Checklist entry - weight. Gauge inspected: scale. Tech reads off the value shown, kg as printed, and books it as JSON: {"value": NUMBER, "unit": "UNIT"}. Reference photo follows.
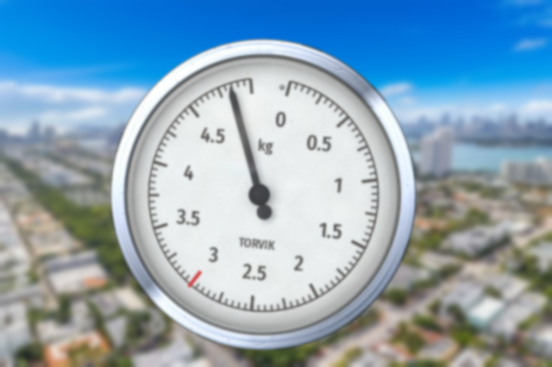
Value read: {"value": 4.85, "unit": "kg"}
